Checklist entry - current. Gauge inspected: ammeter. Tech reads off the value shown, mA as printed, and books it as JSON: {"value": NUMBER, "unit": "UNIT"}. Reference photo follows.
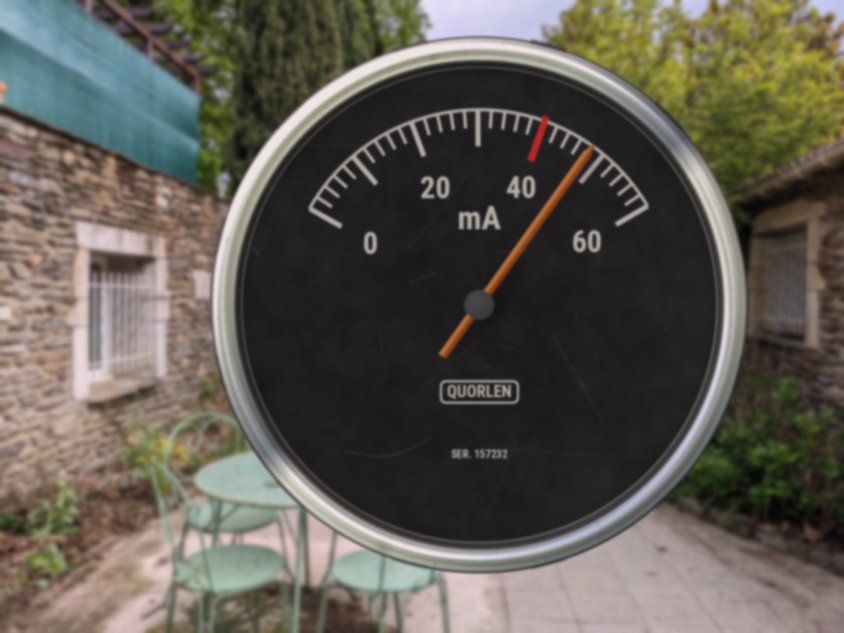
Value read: {"value": 48, "unit": "mA"}
